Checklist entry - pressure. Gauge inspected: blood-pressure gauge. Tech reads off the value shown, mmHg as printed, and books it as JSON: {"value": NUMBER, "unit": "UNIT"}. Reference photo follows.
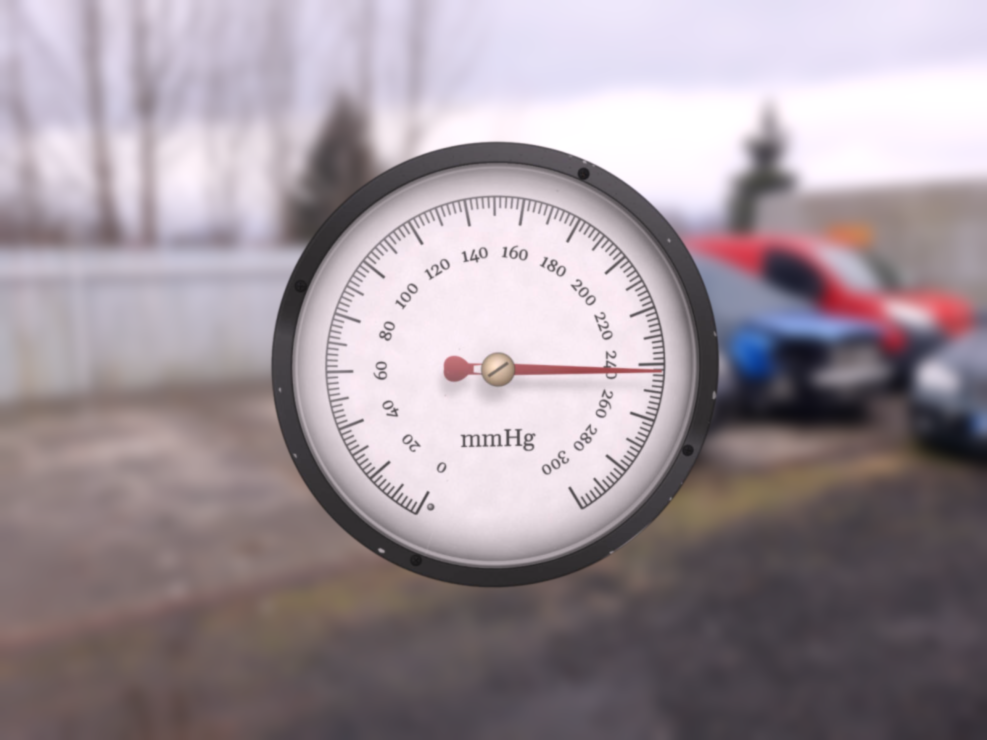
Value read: {"value": 242, "unit": "mmHg"}
